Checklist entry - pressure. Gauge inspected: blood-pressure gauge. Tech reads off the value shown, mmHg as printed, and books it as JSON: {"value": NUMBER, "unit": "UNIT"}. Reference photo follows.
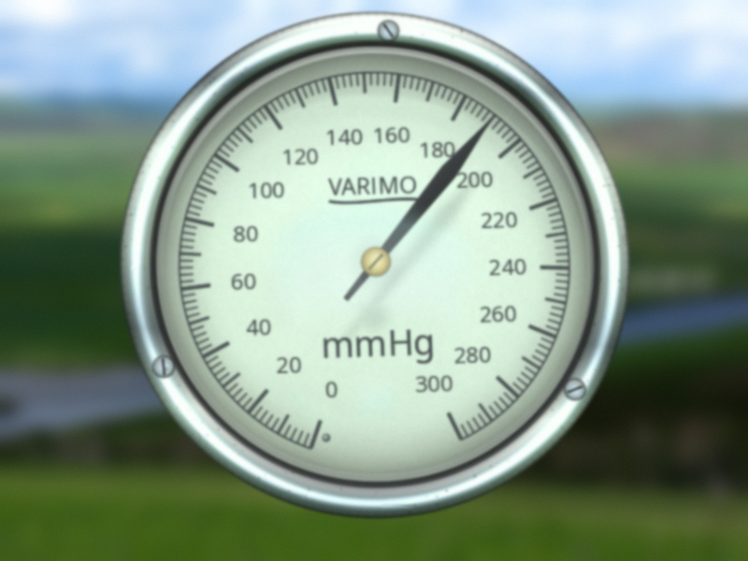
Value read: {"value": 190, "unit": "mmHg"}
